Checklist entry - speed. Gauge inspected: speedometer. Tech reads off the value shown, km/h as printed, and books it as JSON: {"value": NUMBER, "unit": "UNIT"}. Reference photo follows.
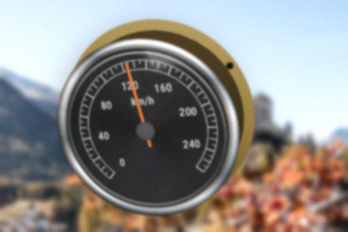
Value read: {"value": 125, "unit": "km/h"}
